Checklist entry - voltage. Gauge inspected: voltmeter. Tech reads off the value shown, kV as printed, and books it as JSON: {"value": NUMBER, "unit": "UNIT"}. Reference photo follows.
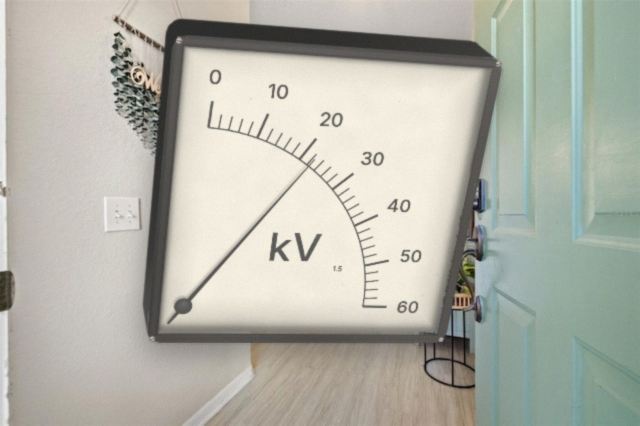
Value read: {"value": 22, "unit": "kV"}
